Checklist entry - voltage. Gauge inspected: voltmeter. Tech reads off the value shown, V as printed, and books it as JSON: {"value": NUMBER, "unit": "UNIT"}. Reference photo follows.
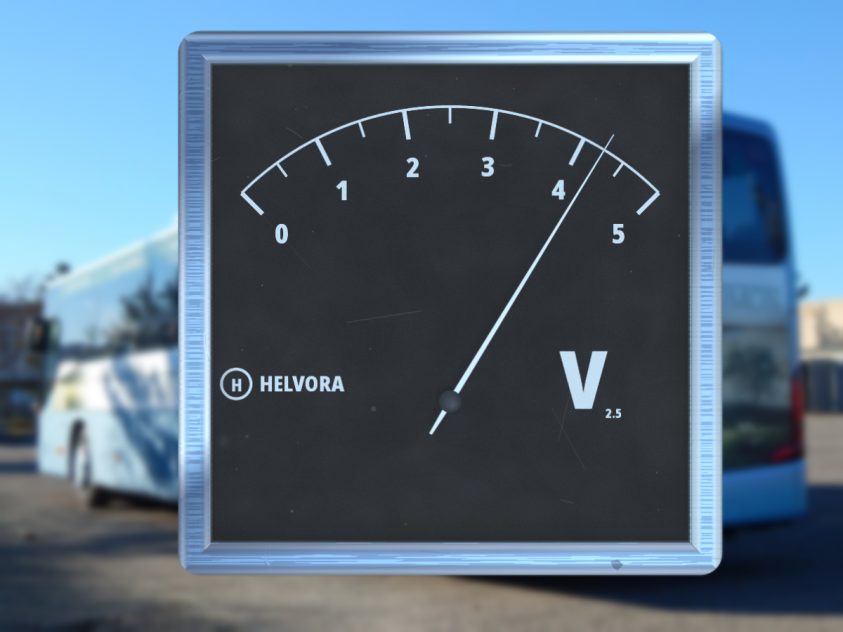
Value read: {"value": 4.25, "unit": "V"}
